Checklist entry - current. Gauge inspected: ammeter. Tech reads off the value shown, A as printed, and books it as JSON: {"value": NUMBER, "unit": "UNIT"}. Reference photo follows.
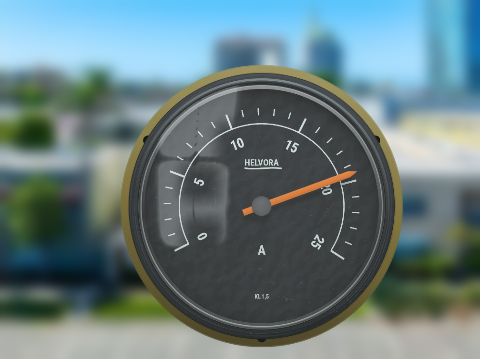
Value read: {"value": 19.5, "unit": "A"}
